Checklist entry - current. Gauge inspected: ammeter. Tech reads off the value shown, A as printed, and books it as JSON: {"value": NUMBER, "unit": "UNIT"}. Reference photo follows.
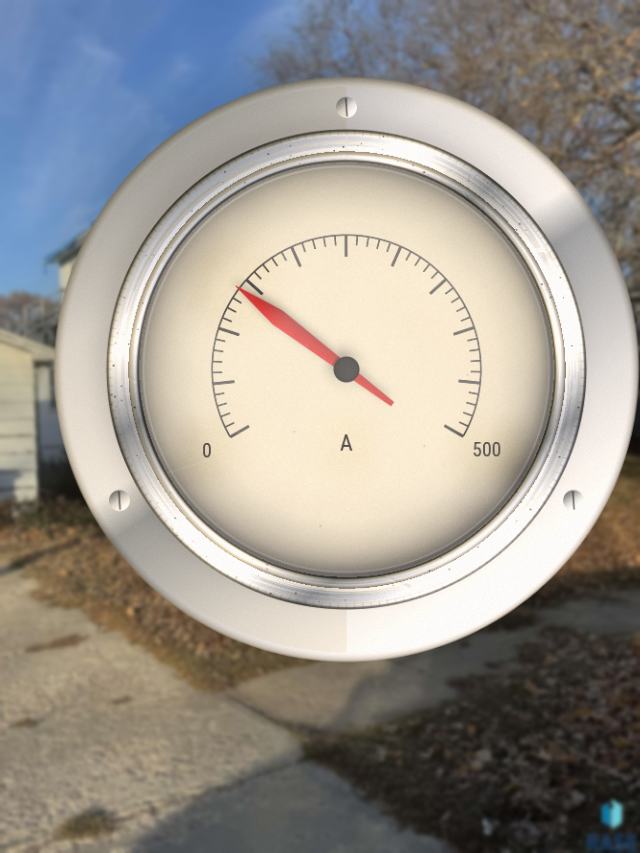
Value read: {"value": 140, "unit": "A"}
